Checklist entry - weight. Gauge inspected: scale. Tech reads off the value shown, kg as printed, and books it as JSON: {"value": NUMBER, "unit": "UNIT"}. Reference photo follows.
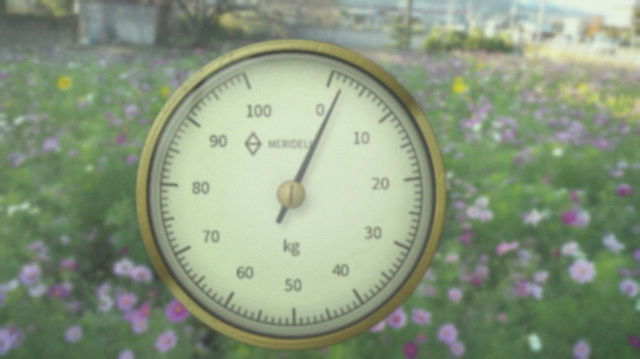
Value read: {"value": 2, "unit": "kg"}
